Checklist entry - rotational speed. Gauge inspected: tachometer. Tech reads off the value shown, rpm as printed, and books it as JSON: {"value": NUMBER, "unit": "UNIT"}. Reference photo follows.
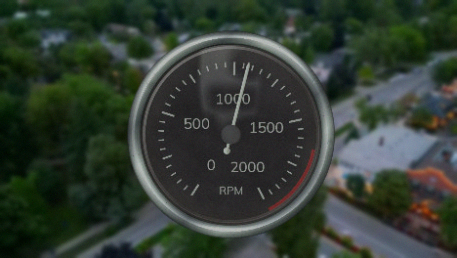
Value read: {"value": 1075, "unit": "rpm"}
